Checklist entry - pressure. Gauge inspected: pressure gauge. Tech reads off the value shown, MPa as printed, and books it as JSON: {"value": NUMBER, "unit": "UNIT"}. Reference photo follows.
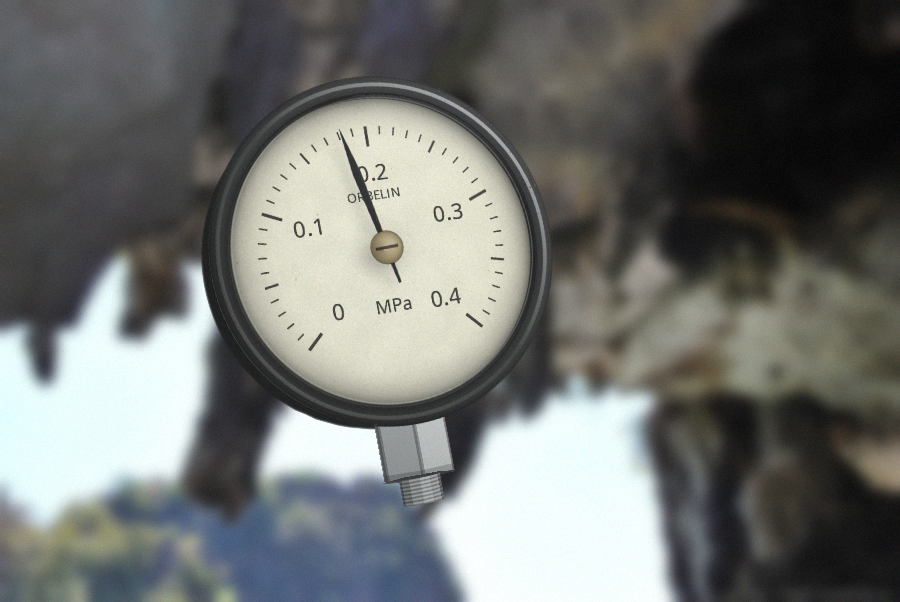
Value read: {"value": 0.18, "unit": "MPa"}
